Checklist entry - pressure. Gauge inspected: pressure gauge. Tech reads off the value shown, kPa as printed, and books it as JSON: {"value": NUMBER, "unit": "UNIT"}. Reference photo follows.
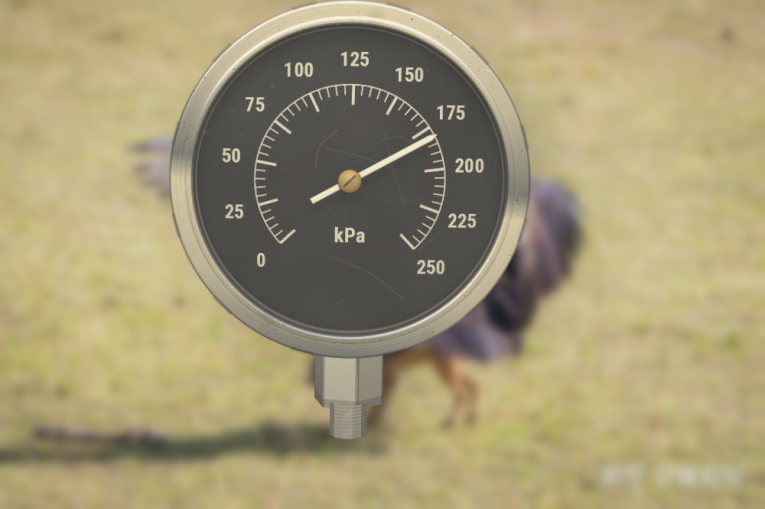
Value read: {"value": 180, "unit": "kPa"}
